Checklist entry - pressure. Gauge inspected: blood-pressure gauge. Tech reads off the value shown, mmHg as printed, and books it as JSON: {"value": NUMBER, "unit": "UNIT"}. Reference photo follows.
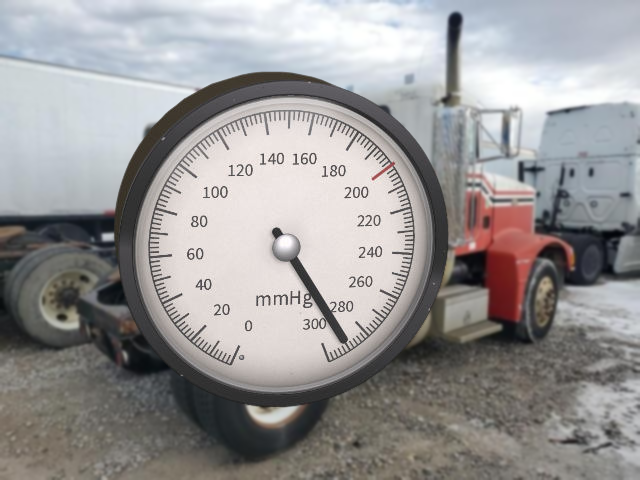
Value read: {"value": 290, "unit": "mmHg"}
